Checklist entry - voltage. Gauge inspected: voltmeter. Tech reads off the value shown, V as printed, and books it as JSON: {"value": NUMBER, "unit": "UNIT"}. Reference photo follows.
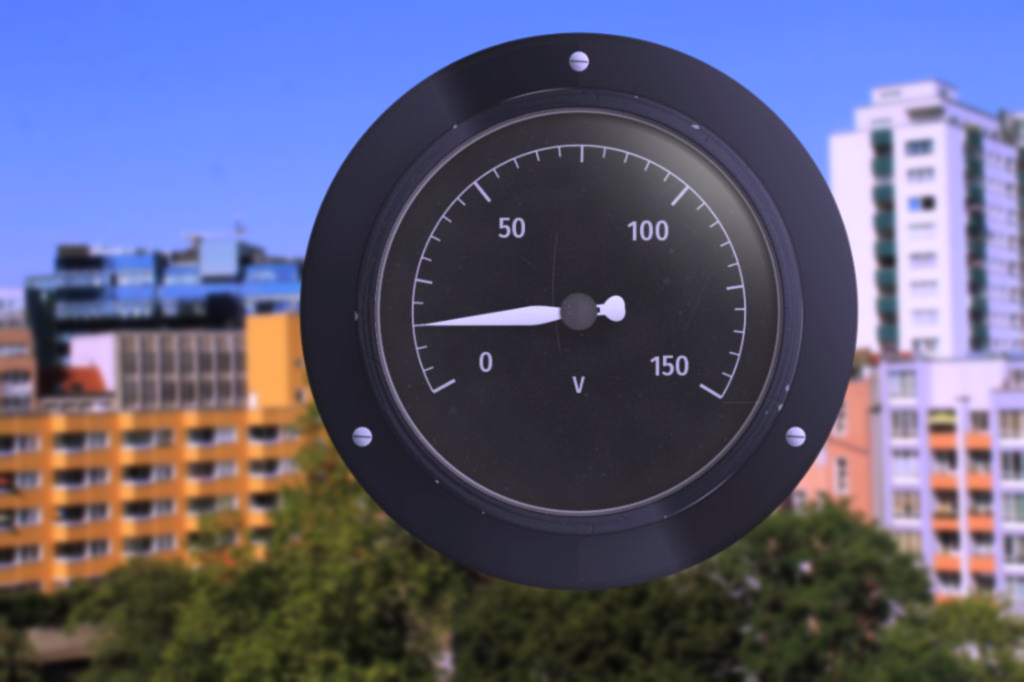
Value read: {"value": 15, "unit": "V"}
